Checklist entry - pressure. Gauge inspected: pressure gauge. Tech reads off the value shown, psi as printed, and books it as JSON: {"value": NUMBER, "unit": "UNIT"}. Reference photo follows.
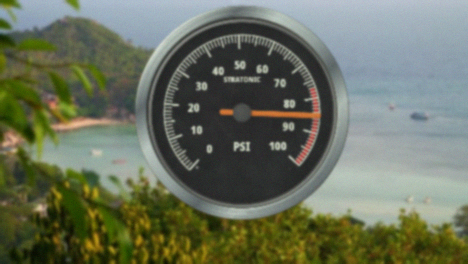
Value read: {"value": 85, "unit": "psi"}
